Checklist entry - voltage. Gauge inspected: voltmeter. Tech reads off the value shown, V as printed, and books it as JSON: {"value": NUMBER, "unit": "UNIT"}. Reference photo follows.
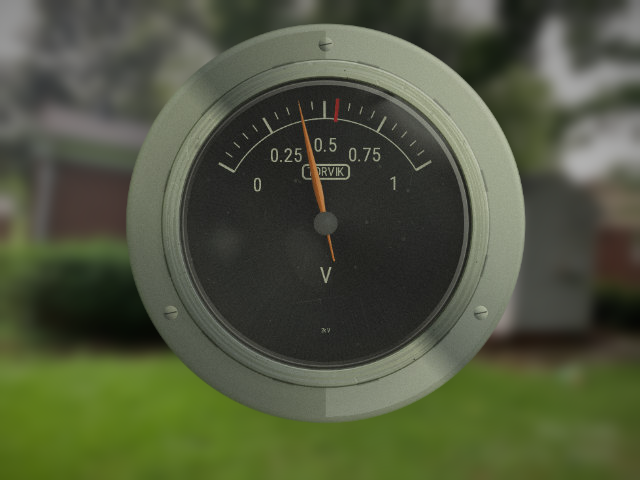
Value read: {"value": 0.4, "unit": "V"}
